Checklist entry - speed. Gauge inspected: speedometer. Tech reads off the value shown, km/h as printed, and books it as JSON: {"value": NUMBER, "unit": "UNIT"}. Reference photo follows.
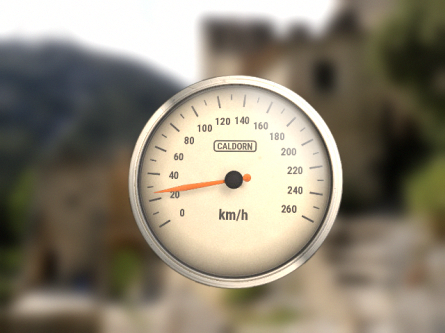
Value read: {"value": 25, "unit": "km/h"}
